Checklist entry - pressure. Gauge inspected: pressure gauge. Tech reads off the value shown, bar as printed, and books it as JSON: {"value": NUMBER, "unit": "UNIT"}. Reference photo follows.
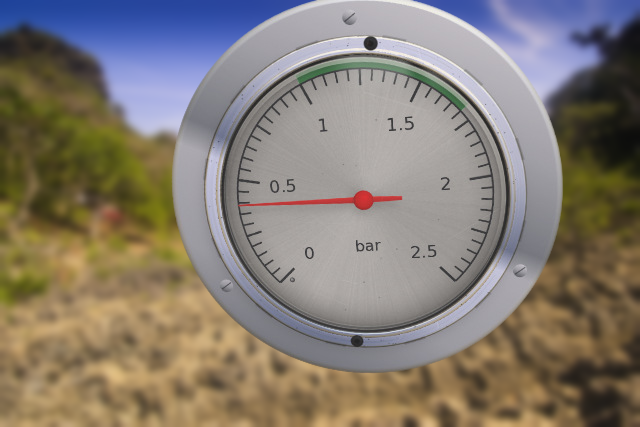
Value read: {"value": 0.4, "unit": "bar"}
